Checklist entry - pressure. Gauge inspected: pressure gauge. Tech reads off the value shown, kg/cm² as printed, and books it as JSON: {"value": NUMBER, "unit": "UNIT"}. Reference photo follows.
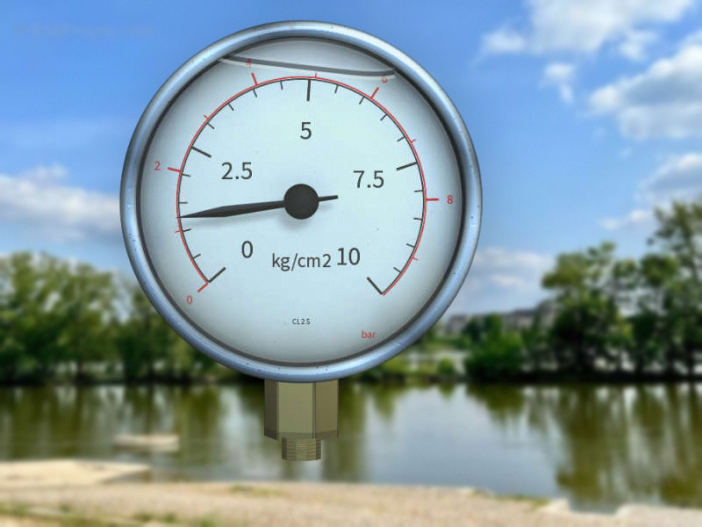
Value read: {"value": 1.25, "unit": "kg/cm²"}
